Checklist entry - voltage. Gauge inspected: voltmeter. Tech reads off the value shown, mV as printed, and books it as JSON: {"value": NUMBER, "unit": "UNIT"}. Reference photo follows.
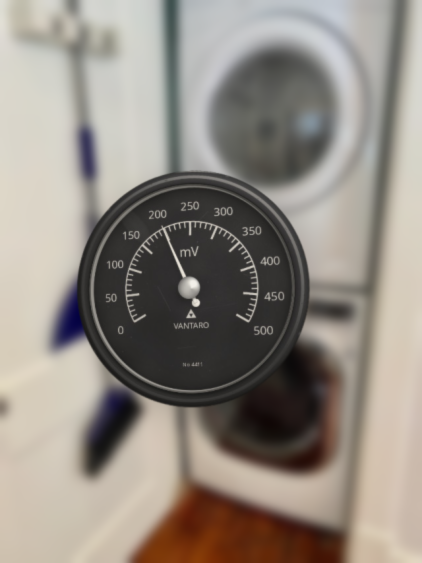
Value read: {"value": 200, "unit": "mV"}
